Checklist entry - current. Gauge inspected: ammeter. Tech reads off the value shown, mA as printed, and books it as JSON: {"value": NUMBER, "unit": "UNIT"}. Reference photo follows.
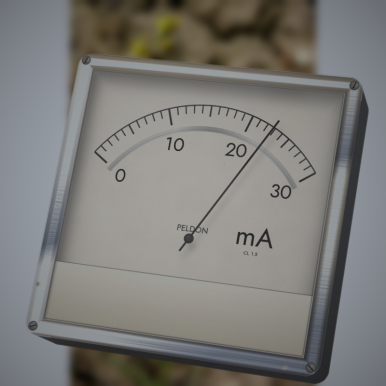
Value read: {"value": 23, "unit": "mA"}
